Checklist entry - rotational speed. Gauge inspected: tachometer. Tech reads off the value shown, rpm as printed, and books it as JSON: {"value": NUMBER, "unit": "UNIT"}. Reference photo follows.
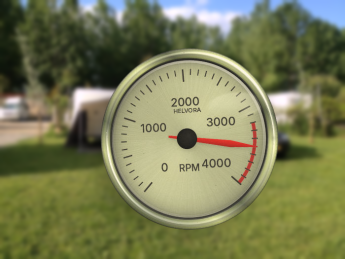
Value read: {"value": 3500, "unit": "rpm"}
